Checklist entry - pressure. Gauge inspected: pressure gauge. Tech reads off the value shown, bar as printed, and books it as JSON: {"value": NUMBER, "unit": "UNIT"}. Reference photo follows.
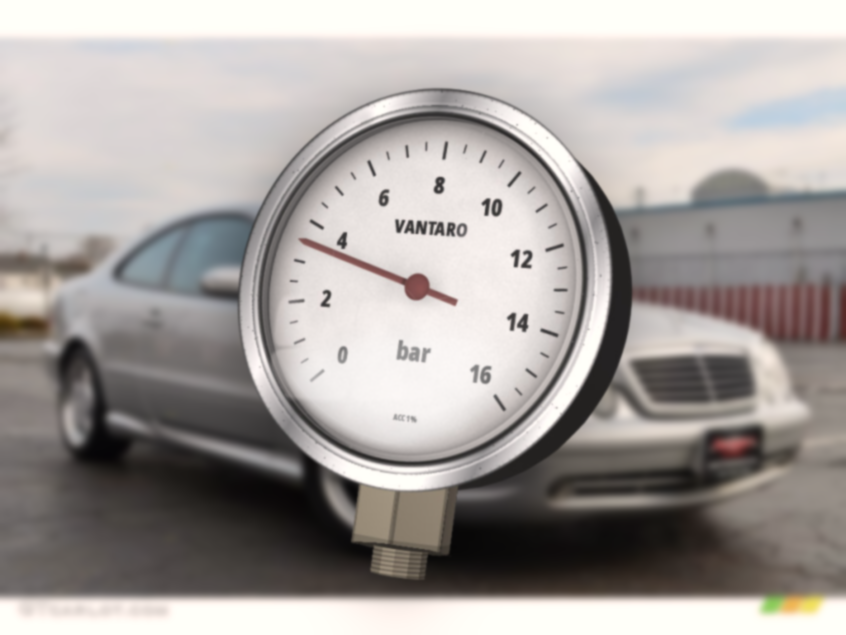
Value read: {"value": 3.5, "unit": "bar"}
